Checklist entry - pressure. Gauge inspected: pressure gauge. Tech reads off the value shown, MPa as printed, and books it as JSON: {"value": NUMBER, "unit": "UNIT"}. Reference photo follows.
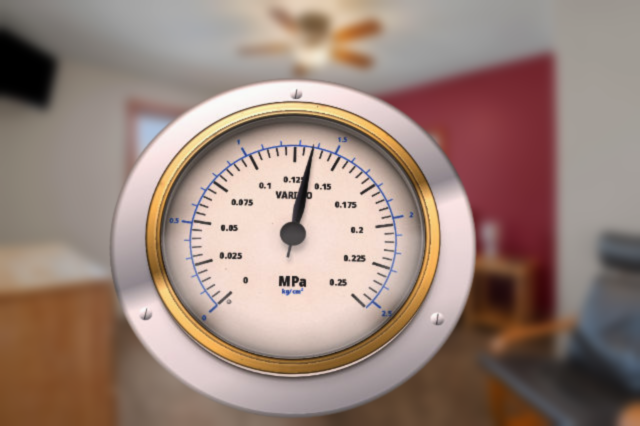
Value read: {"value": 0.135, "unit": "MPa"}
